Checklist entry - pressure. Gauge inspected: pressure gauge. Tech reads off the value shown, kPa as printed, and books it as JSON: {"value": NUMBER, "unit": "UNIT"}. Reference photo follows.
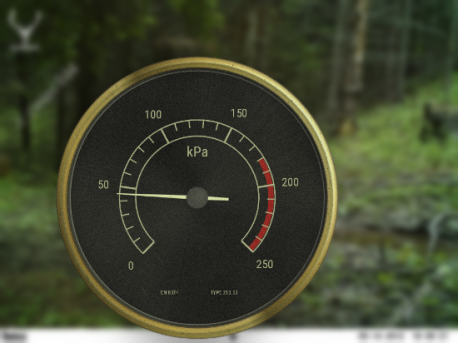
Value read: {"value": 45, "unit": "kPa"}
